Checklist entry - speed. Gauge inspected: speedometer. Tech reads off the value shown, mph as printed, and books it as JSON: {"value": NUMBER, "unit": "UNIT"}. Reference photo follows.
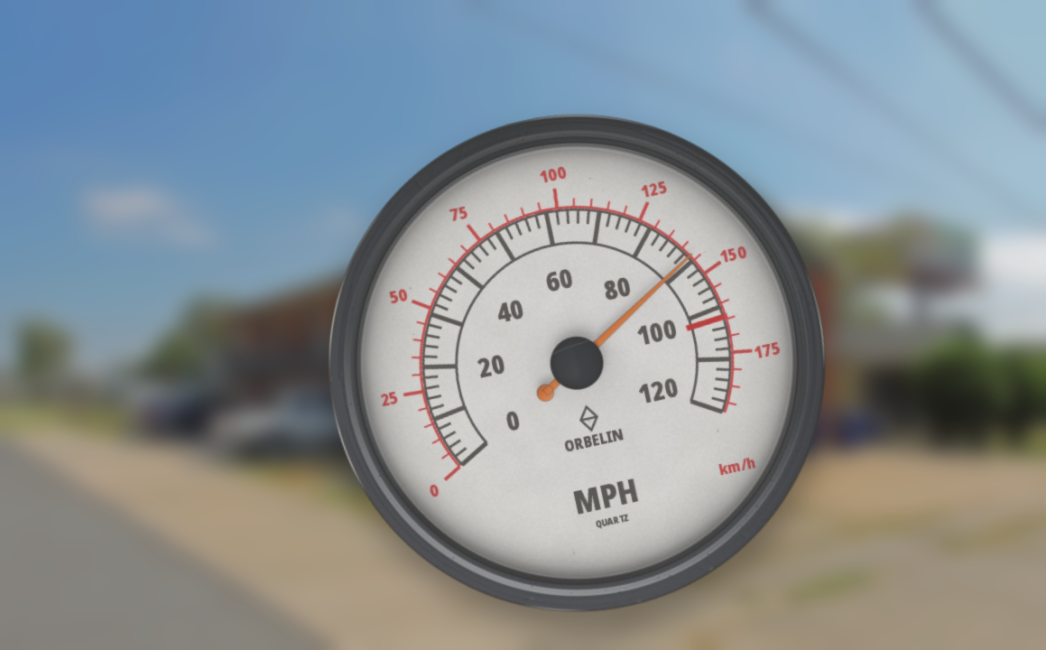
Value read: {"value": 89, "unit": "mph"}
